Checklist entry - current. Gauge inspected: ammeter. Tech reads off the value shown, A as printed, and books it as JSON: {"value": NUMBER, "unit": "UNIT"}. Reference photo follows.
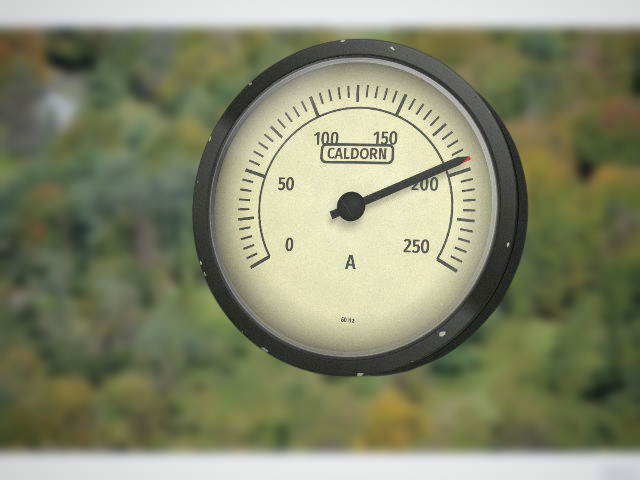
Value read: {"value": 195, "unit": "A"}
